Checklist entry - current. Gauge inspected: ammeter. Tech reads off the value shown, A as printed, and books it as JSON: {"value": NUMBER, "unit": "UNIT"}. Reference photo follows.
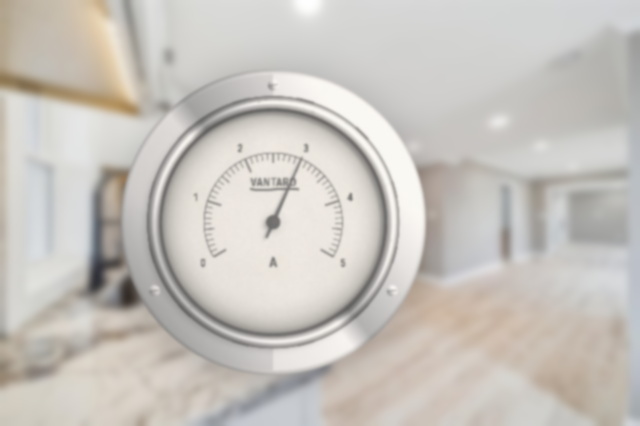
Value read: {"value": 3, "unit": "A"}
